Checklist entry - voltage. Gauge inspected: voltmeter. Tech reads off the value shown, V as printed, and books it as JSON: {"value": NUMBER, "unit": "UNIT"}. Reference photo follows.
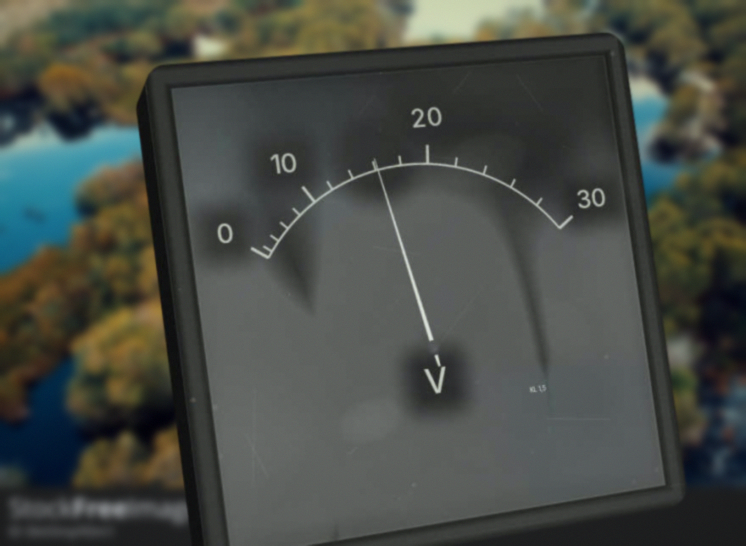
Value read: {"value": 16, "unit": "V"}
